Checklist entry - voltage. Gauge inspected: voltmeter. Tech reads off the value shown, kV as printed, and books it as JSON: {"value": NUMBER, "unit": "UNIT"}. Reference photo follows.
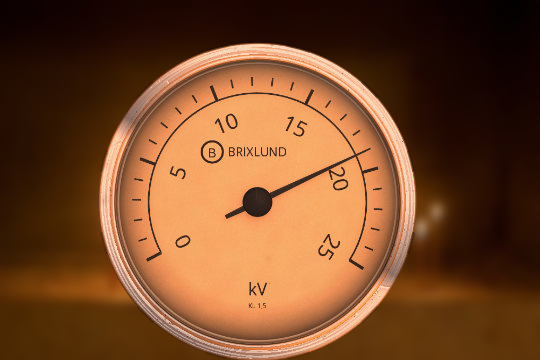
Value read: {"value": 19, "unit": "kV"}
